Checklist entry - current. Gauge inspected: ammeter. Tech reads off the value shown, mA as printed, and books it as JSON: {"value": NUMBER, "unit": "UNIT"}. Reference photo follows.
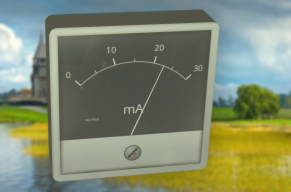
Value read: {"value": 22.5, "unit": "mA"}
